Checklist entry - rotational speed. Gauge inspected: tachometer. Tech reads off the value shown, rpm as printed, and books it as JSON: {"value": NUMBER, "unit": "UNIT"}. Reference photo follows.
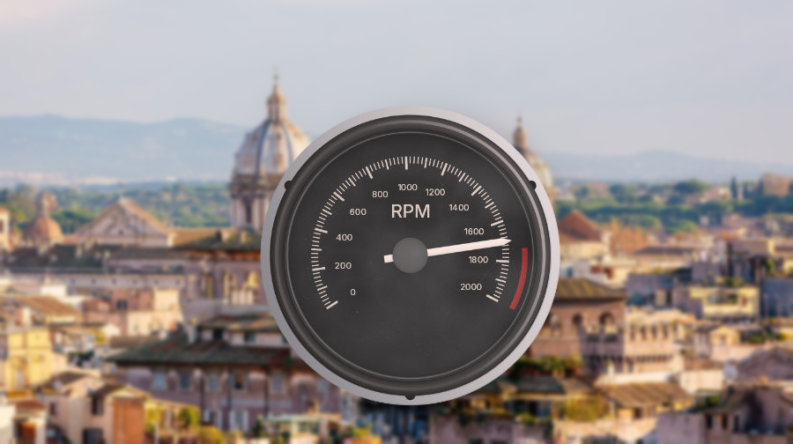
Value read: {"value": 1700, "unit": "rpm"}
